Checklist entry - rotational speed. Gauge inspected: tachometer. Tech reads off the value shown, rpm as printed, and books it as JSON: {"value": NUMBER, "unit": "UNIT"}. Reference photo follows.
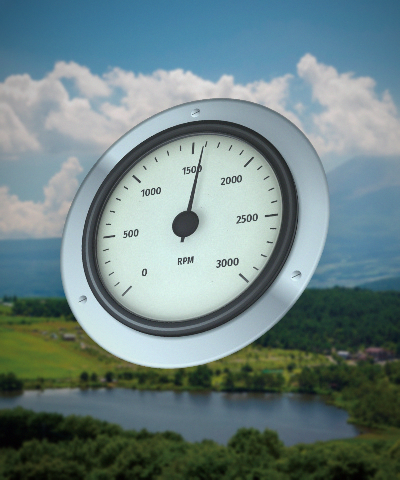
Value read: {"value": 1600, "unit": "rpm"}
